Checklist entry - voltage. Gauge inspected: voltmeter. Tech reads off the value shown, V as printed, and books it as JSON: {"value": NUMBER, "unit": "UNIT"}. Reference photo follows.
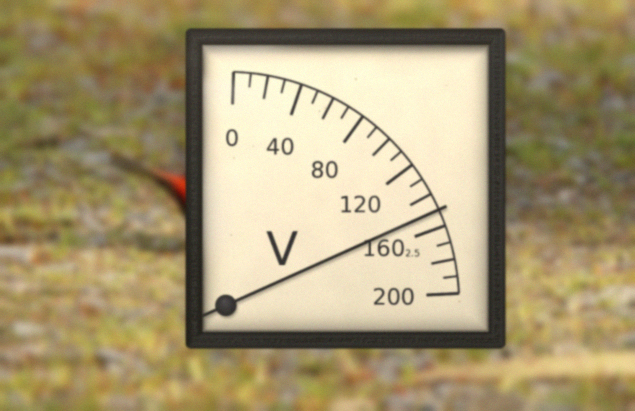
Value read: {"value": 150, "unit": "V"}
